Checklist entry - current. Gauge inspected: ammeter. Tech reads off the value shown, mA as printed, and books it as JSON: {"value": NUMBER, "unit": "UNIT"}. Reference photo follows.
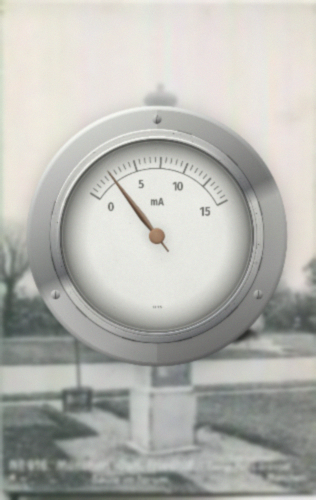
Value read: {"value": 2.5, "unit": "mA"}
